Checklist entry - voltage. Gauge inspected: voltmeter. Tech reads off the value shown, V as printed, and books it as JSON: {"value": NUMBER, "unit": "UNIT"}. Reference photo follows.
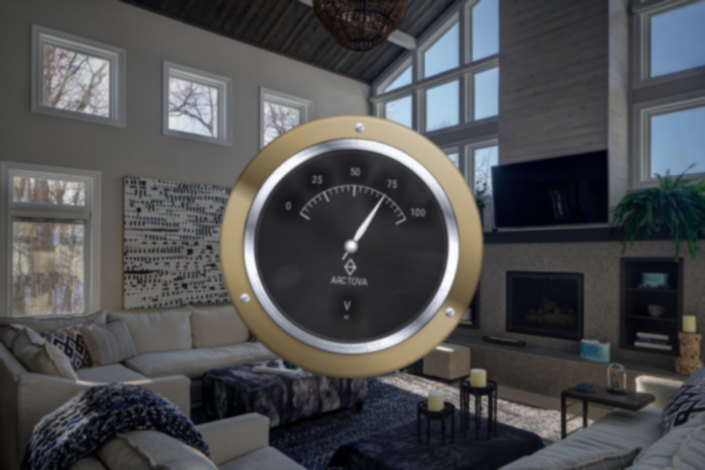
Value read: {"value": 75, "unit": "V"}
